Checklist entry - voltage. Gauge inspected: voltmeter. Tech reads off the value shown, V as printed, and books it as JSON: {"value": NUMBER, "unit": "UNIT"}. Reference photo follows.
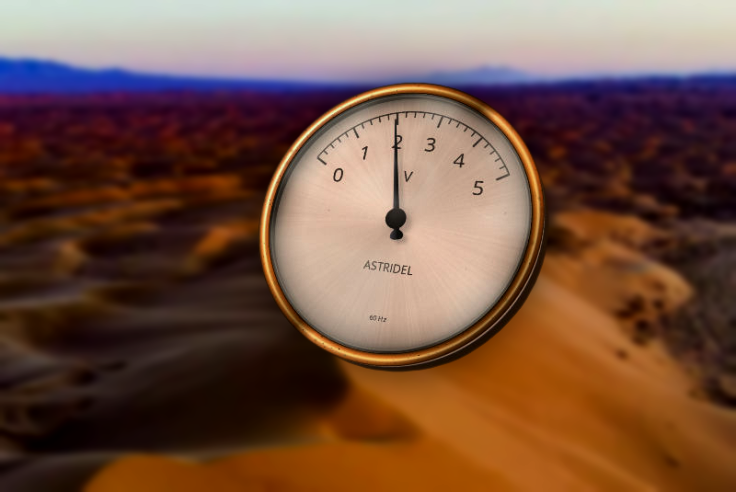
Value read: {"value": 2, "unit": "V"}
